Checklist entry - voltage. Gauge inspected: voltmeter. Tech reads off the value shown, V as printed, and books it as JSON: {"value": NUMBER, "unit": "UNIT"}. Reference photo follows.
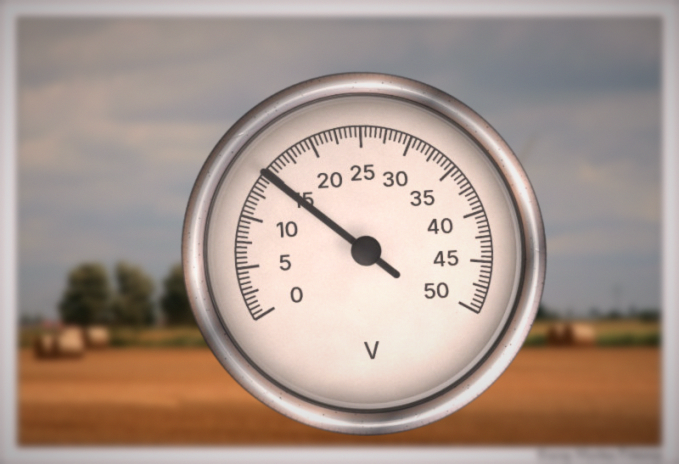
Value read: {"value": 14.5, "unit": "V"}
